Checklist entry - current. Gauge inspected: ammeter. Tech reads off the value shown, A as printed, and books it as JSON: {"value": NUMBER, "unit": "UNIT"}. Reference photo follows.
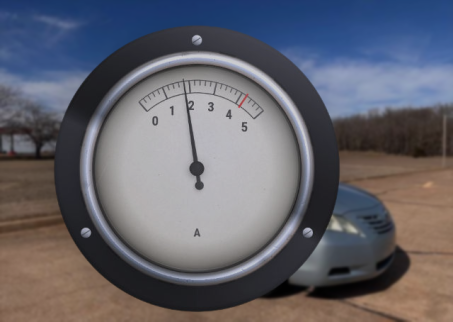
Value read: {"value": 1.8, "unit": "A"}
